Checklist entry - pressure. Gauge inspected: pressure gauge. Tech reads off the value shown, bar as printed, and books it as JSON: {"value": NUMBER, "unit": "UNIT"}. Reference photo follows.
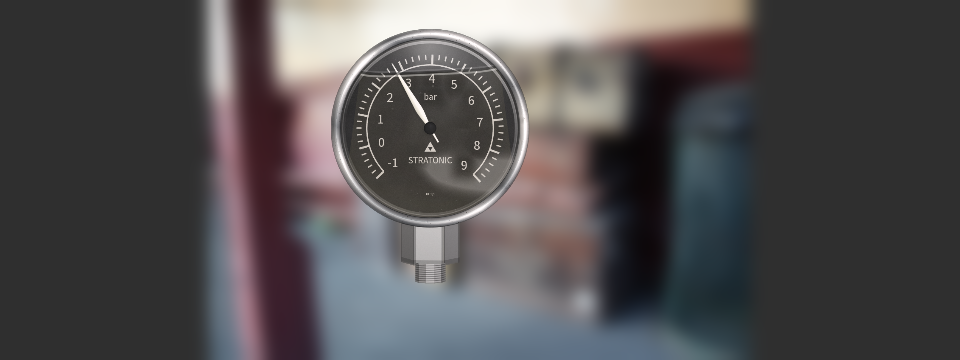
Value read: {"value": 2.8, "unit": "bar"}
